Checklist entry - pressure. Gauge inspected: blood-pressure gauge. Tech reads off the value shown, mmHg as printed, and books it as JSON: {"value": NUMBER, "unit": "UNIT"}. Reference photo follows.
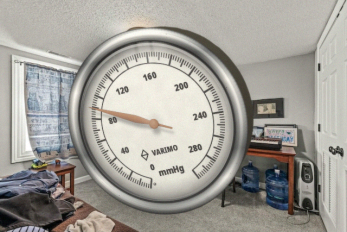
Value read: {"value": 90, "unit": "mmHg"}
